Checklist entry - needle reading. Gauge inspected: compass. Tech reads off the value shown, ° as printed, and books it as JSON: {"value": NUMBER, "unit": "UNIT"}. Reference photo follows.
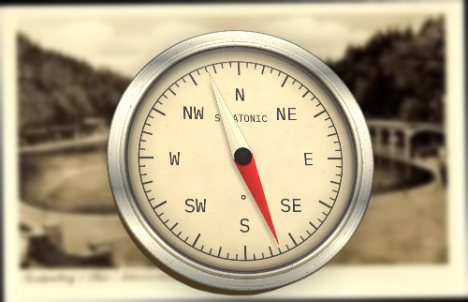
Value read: {"value": 160, "unit": "°"}
